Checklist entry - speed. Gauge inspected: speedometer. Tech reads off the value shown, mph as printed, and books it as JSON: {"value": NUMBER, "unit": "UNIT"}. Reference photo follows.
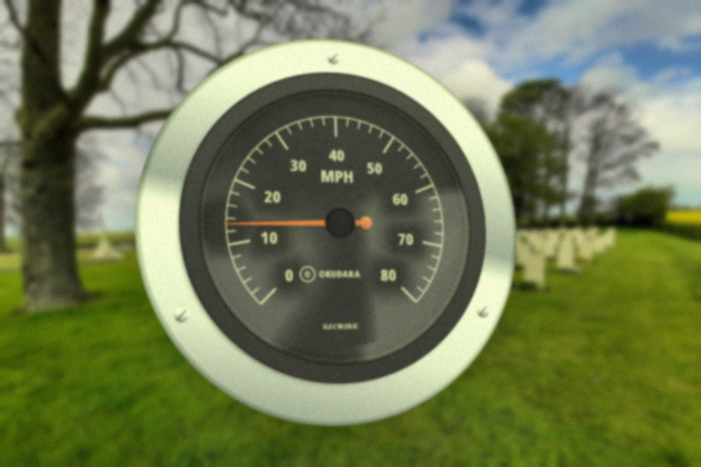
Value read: {"value": 13, "unit": "mph"}
